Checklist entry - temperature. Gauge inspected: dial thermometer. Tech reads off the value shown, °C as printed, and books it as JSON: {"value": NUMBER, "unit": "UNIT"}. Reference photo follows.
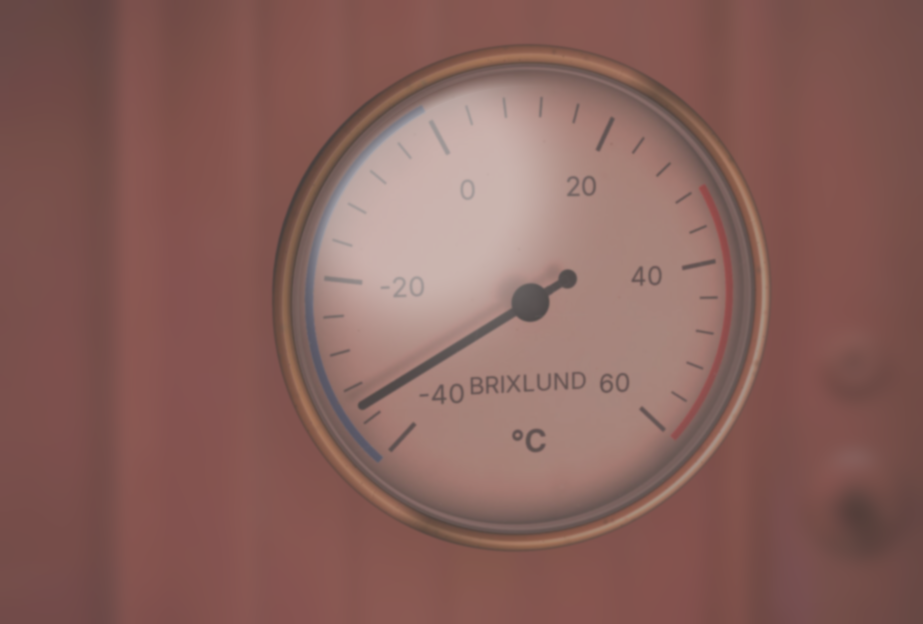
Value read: {"value": -34, "unit": "°C"}
